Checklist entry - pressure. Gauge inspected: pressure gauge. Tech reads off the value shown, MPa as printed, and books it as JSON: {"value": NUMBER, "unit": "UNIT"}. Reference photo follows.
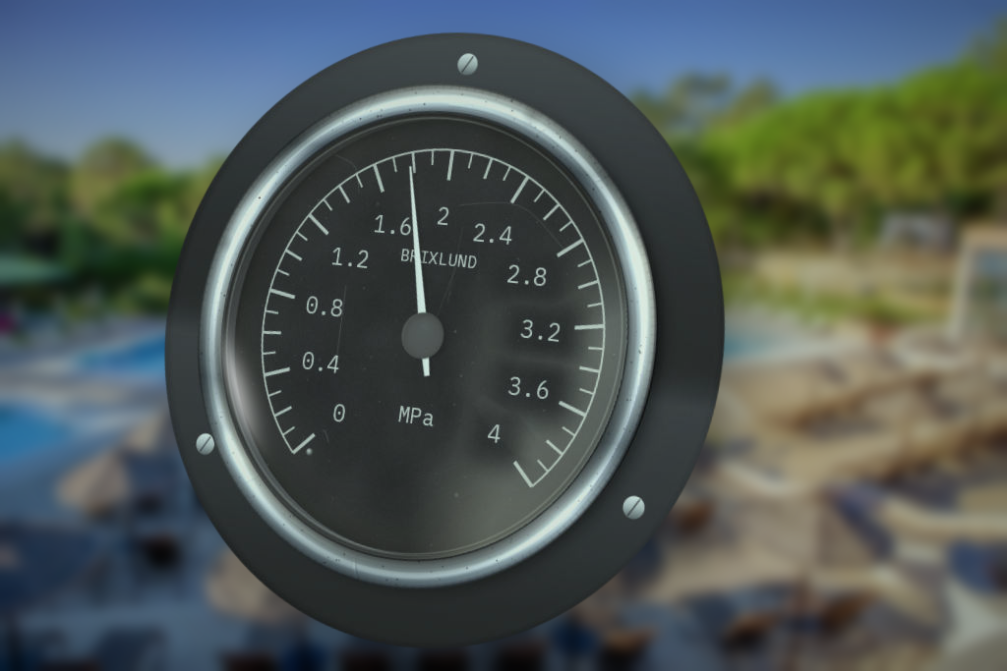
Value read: {"value": 1.8, "unit": "MPa"}
